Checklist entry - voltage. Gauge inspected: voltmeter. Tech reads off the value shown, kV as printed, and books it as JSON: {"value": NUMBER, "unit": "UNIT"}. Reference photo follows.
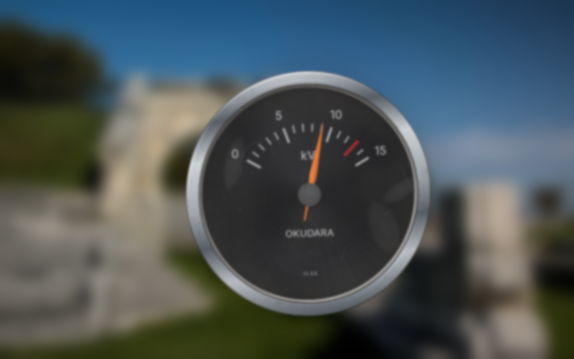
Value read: {"value": 9, "unit": "kV"}
